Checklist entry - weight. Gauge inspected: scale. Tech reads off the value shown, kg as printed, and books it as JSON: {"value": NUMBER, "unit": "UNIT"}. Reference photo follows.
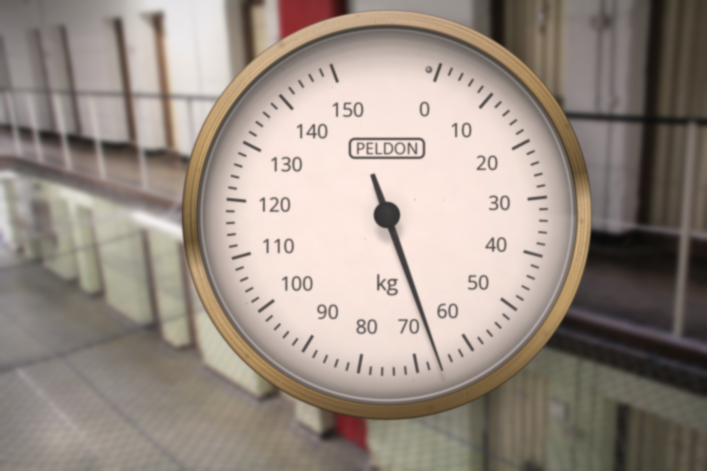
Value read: {"value": 66, "unit": "kg"}
